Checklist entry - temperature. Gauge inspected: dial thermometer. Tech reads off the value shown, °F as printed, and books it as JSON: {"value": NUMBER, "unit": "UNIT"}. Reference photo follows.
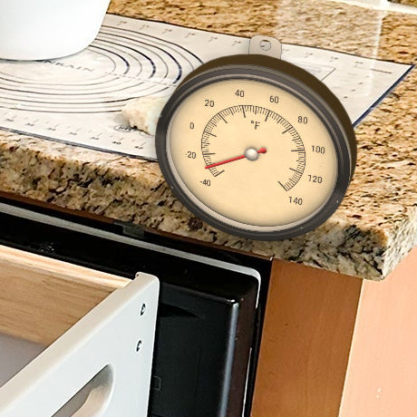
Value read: {"value": -30, "unit": "°F"}
